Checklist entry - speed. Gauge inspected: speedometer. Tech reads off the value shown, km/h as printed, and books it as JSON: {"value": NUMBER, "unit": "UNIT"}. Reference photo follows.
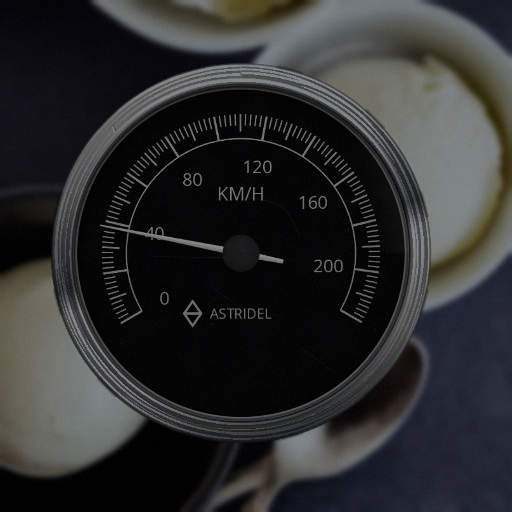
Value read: {"value": 38, "unit": "km/h"}
